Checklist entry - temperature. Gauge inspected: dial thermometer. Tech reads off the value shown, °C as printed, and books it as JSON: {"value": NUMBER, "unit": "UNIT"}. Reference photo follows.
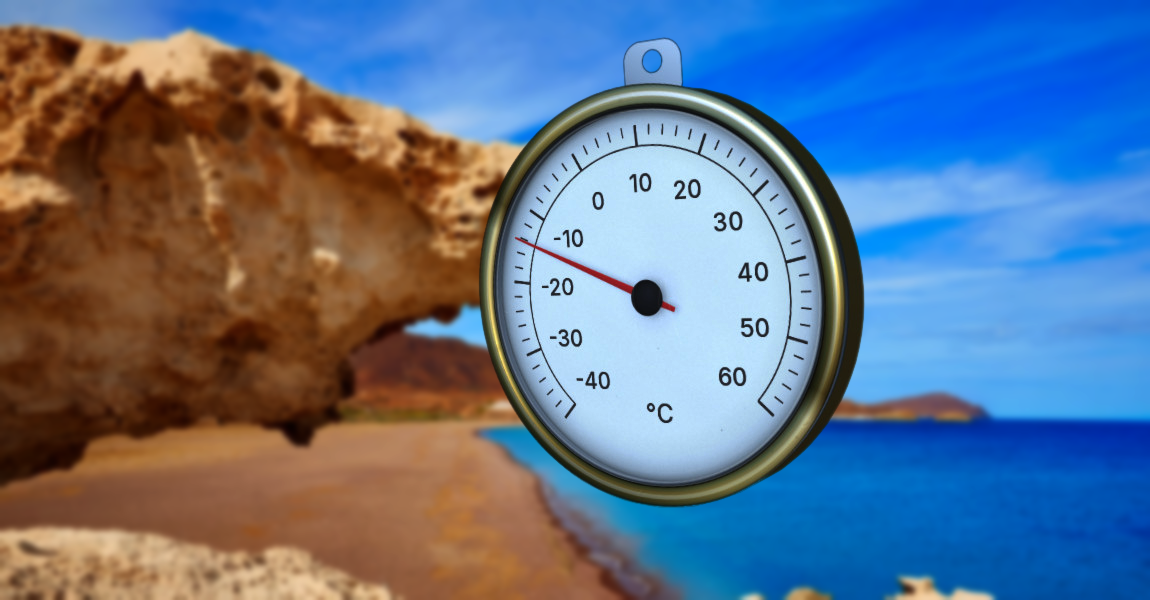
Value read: {"value": -14, "unit": "°C"}
